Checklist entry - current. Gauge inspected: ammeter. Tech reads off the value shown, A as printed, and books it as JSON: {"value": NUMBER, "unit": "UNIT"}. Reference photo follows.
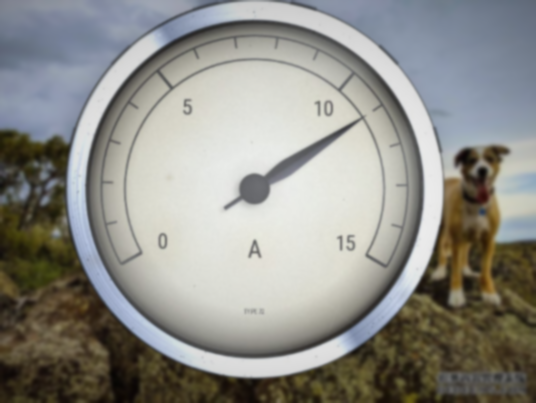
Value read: {"value": 11, "unit": "A"}
